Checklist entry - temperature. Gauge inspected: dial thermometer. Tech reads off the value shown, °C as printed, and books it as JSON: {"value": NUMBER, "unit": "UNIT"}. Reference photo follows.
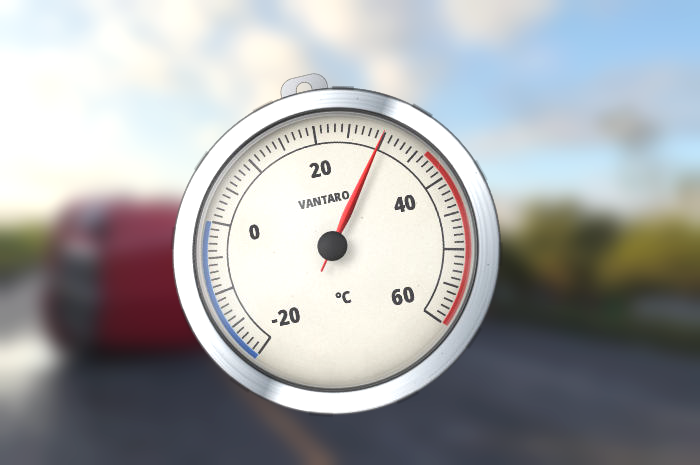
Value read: {"value": 30, "unit": "°C"}
